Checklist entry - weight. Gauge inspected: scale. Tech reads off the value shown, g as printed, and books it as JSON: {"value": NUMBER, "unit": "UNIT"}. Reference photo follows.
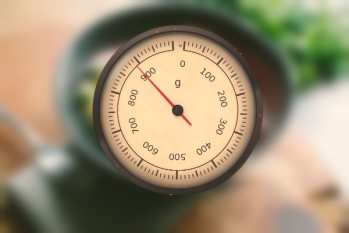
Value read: {"value": 890, "unit": "g"}
